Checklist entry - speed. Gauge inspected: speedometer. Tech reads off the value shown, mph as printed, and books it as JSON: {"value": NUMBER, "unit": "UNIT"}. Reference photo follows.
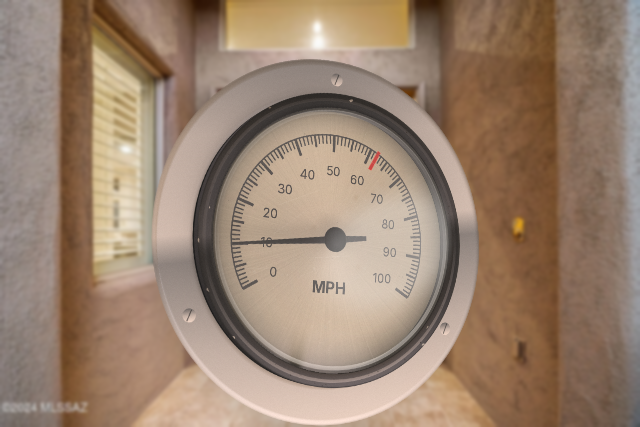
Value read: {"value": 10, "unit": "mph"}
